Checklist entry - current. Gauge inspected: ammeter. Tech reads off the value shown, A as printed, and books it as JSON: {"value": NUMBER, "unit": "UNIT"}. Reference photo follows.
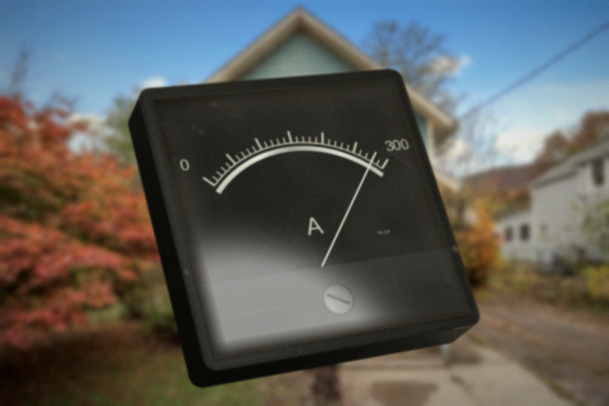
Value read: {"value": 280, "unit": "A"}
